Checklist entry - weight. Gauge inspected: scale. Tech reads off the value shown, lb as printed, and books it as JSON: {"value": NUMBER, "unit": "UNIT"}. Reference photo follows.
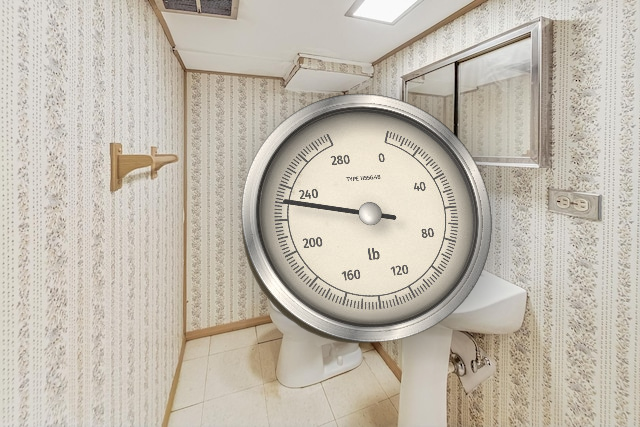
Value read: {"value": 230, "unit": "lb"}
